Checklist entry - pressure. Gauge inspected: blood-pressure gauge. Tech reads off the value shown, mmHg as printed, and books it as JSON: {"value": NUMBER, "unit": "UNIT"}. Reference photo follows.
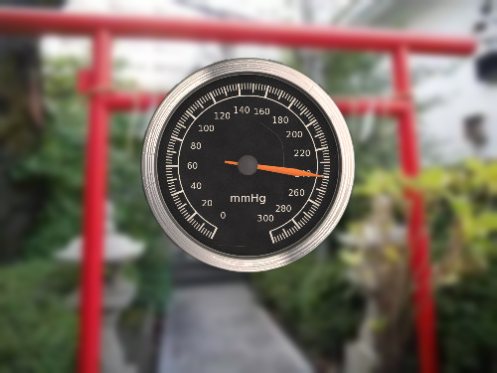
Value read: {"value": 240, "unit": "mmHg"}
